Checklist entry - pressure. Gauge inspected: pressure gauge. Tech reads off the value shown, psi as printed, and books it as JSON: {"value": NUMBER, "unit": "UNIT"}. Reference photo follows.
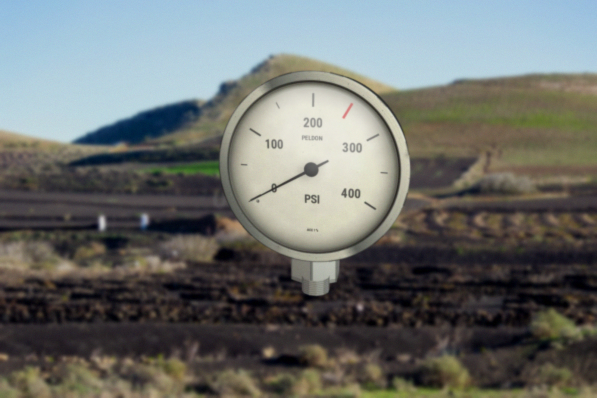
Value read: {"value": 0, "unit": "psi"}
